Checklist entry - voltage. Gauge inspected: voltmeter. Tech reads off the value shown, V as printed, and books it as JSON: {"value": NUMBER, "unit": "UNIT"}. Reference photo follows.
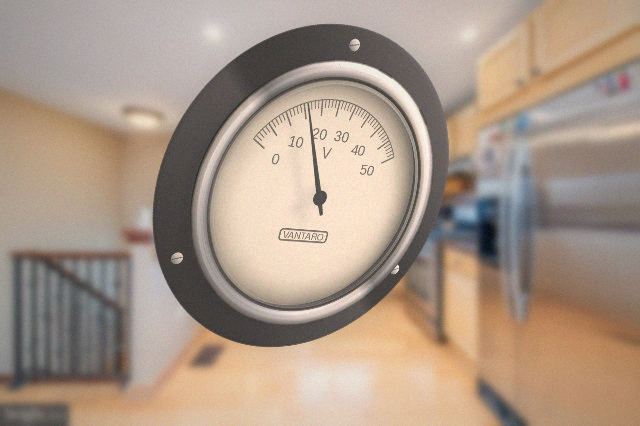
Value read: {"value": 15, "unit": "V"}
